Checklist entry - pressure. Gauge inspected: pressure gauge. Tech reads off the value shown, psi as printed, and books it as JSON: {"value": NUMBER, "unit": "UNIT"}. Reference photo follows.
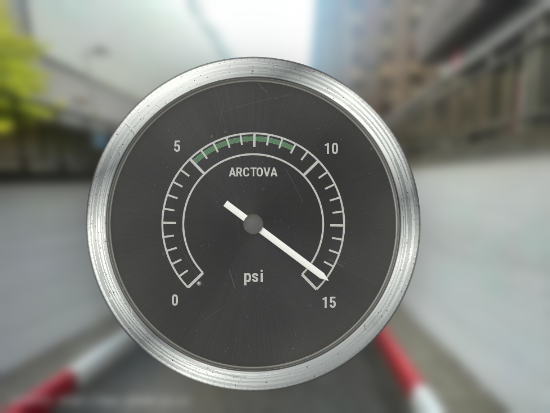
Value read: {"value": 14.5, "unit": "psi"}
